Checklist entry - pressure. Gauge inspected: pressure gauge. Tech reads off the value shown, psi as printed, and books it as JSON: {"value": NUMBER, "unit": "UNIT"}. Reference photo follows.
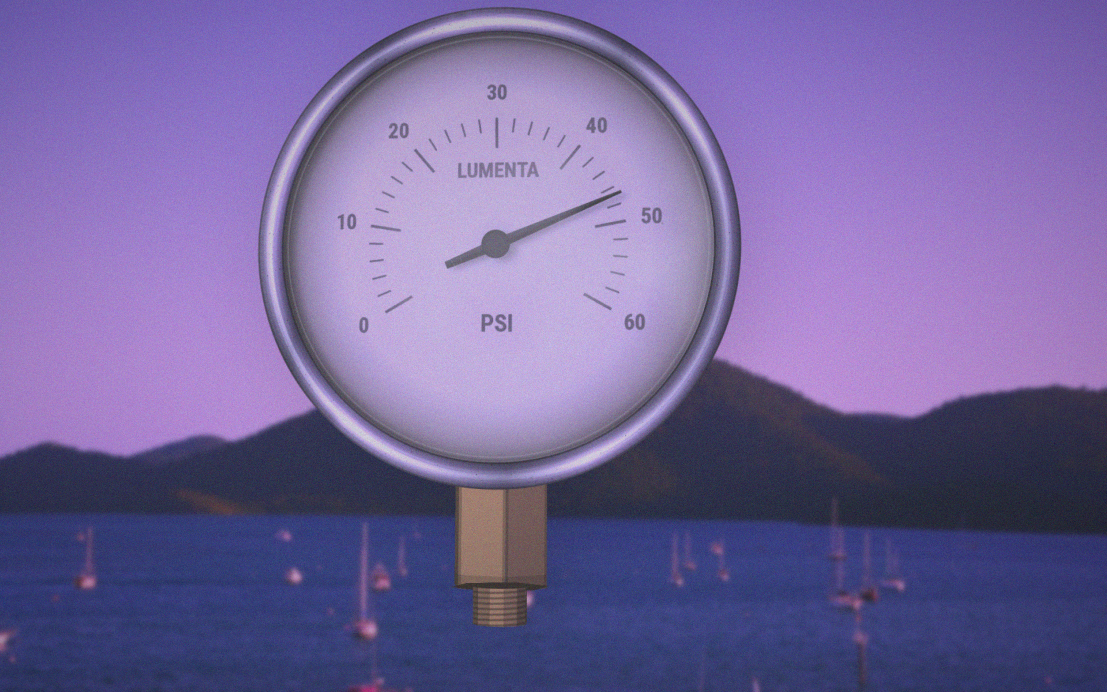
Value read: {"value": 47, "unit": "psi"}
